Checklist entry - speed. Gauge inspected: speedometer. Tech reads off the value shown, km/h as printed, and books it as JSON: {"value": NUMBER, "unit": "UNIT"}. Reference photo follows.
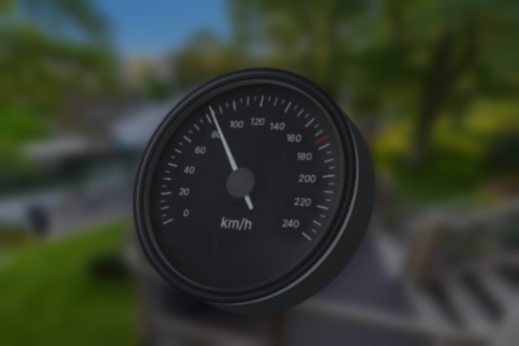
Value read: {"value": 85, "unit": "km/h"}
